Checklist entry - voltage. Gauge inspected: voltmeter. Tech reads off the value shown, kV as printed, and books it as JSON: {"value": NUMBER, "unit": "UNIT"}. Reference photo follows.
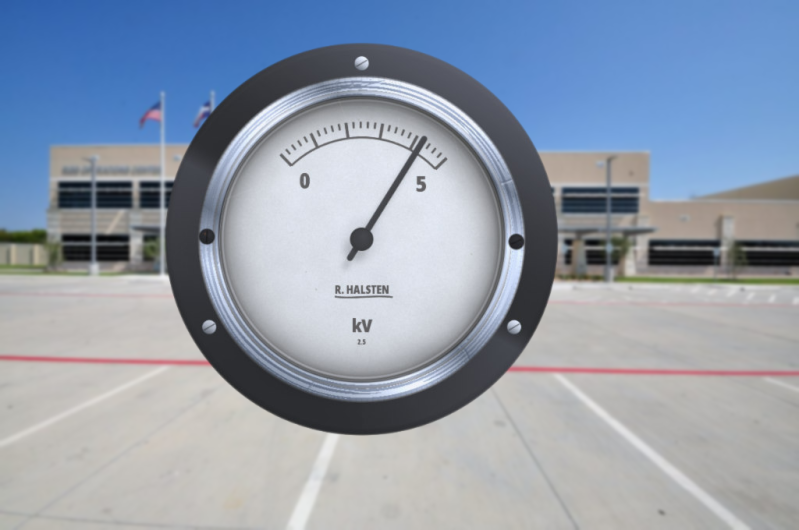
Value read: {"value": 4.2, "unit": "kV"}
